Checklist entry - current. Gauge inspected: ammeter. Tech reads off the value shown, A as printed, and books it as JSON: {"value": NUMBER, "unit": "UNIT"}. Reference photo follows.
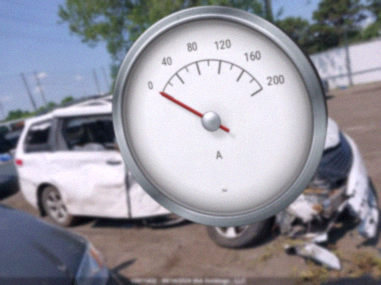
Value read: {"value": 0, "unit": "A"}
